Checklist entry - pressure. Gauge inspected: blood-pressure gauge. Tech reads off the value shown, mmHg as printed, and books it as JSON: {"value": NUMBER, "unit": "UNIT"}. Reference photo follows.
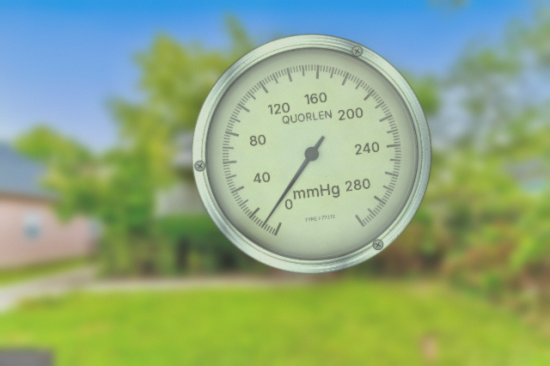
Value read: {"value": 10, "unit": "mmHg"}
